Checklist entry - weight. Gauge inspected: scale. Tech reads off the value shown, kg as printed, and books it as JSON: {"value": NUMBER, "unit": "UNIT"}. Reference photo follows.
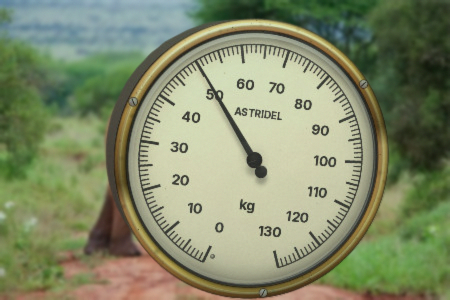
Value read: {"value": 50, "unit": "kg"}
